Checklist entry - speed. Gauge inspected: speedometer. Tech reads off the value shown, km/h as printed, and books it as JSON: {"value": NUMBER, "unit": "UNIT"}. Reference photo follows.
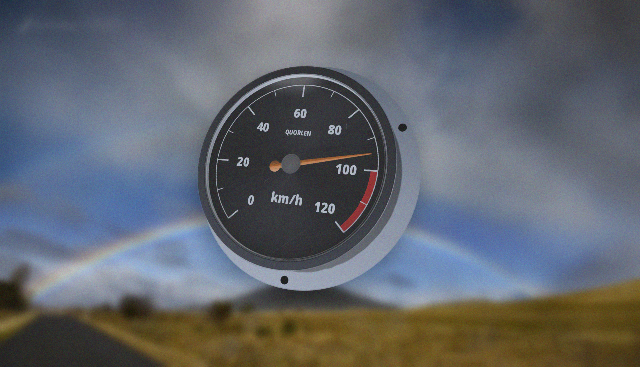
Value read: {"value": 95, "unit": "km/h"}
